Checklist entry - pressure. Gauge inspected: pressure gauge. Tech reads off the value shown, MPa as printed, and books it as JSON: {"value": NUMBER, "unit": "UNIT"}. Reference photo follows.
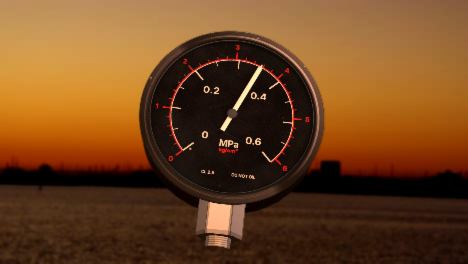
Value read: {"value": 0.35, "unit": "MPa"}
